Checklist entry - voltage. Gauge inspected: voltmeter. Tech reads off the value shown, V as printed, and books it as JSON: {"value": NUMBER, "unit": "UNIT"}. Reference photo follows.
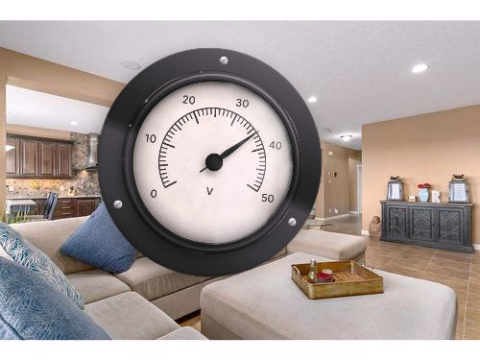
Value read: {"value": 36, "unit": "V"}
